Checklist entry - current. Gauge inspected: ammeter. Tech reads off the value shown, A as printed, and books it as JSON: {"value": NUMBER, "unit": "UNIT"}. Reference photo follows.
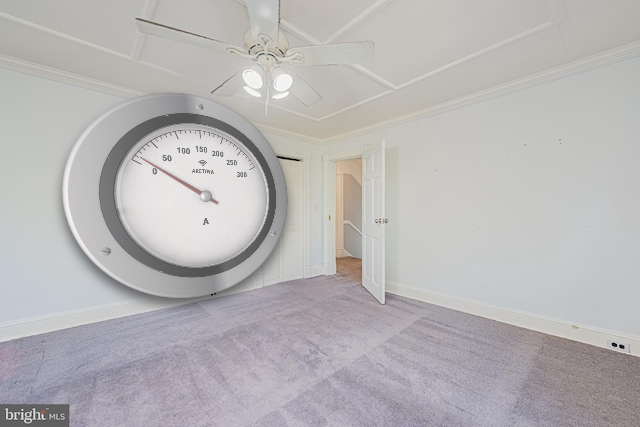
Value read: {"value": 10, "unit": "A"}
